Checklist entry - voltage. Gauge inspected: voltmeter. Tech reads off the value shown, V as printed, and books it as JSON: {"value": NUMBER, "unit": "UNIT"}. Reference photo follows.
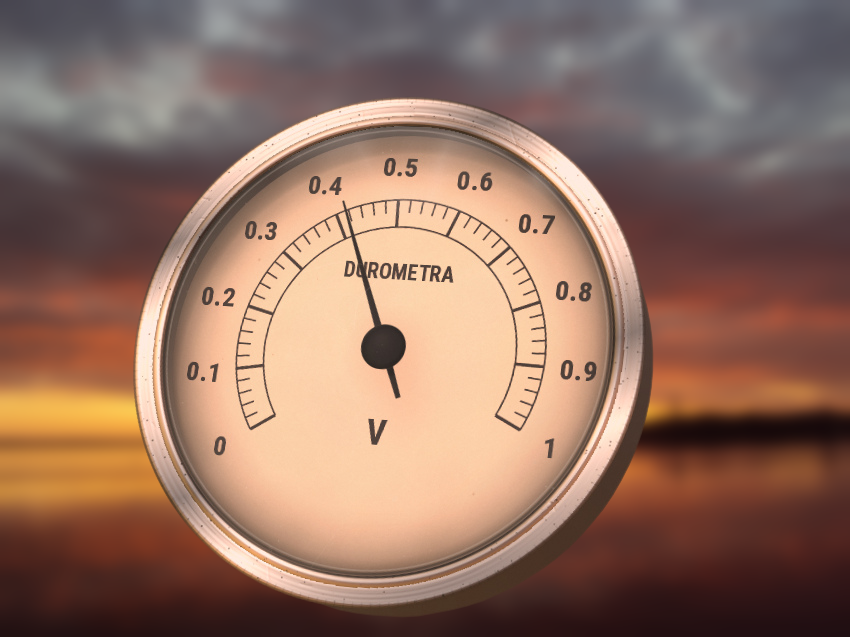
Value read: {"value": 0.42, "unit": "V"}
